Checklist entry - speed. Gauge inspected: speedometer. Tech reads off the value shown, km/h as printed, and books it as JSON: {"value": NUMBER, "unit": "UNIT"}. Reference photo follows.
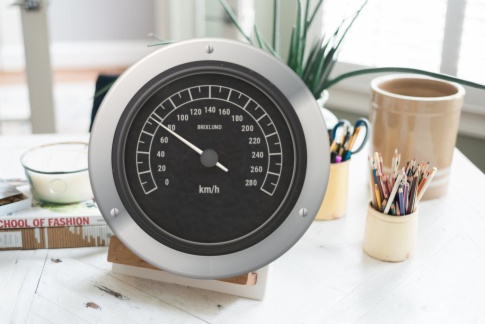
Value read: {"value": 75, "unit": "km/h"}
